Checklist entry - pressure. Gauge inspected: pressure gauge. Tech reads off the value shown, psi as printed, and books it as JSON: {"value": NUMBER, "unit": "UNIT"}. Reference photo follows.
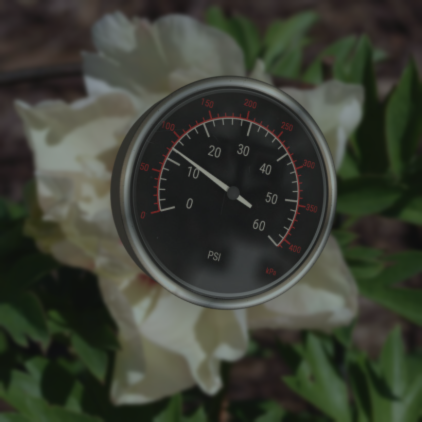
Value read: {"value": 12, "unit": "psi"}
